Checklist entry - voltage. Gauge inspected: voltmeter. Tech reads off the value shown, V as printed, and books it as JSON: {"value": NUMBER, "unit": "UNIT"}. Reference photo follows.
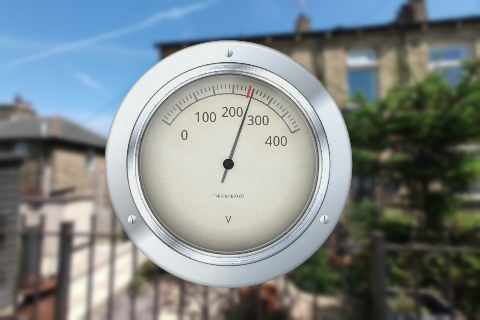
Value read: {"value": 250, "unit": "V"}
